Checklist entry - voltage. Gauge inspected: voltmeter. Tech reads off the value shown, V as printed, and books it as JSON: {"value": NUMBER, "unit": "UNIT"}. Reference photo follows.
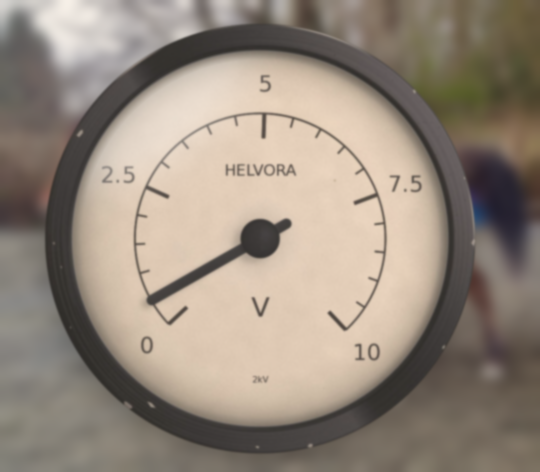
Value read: {"value": 0.5, "unit": "V"}
